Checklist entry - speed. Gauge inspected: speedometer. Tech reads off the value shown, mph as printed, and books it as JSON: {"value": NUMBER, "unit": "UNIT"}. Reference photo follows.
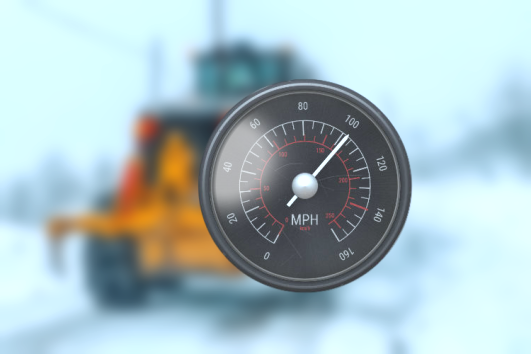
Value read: {"value": 102.5, "unit": "mph"}
